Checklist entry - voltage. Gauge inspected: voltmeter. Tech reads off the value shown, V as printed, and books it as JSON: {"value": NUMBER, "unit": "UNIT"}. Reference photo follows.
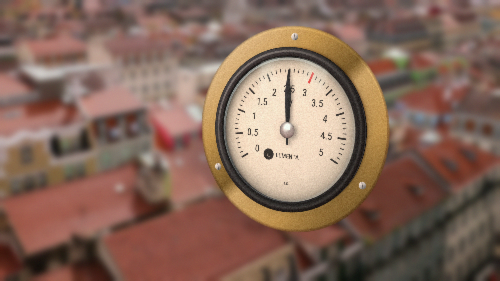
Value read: {"value": 2.5, "unit": "V"}
